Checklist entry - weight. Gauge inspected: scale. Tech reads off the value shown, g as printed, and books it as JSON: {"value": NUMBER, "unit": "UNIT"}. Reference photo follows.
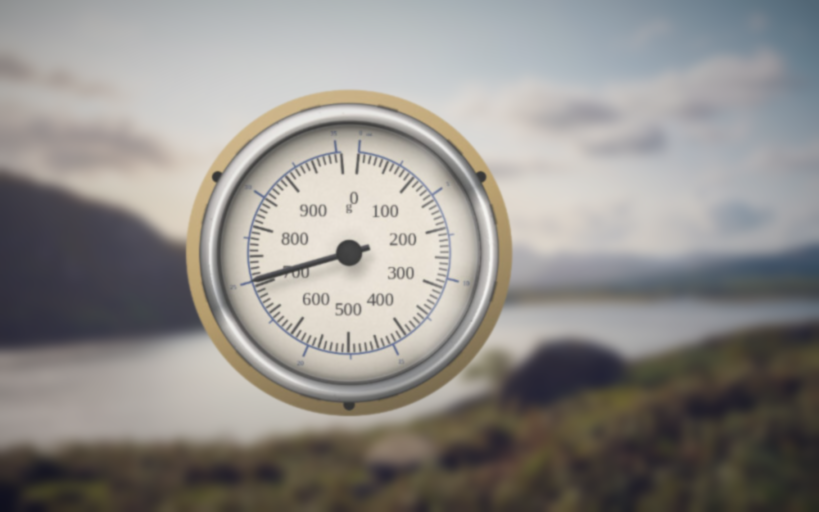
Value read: {"value": 710, "unit": "g"}
